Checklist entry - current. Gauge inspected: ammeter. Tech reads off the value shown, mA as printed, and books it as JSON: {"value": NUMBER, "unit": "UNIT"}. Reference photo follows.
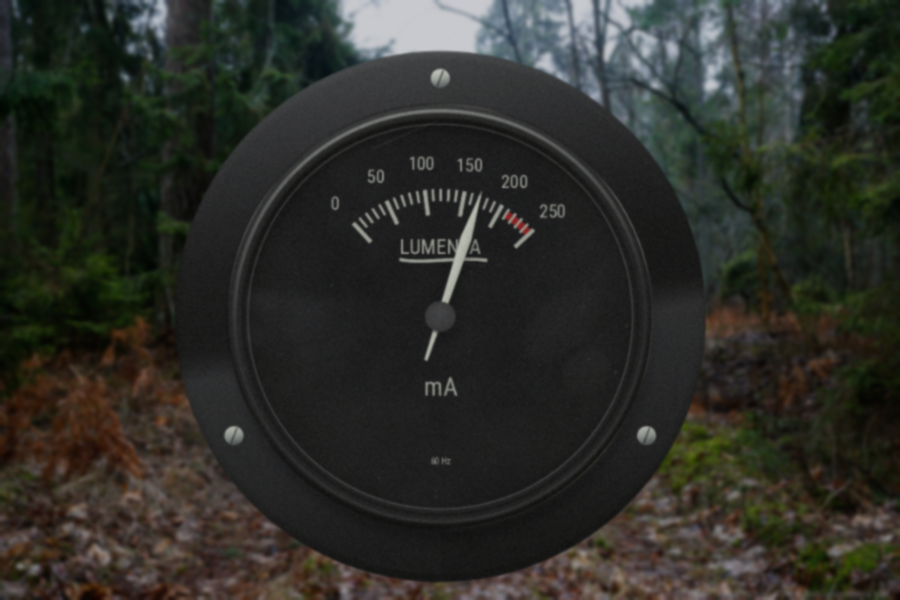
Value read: {"value": 170, "unit": "mA"}
